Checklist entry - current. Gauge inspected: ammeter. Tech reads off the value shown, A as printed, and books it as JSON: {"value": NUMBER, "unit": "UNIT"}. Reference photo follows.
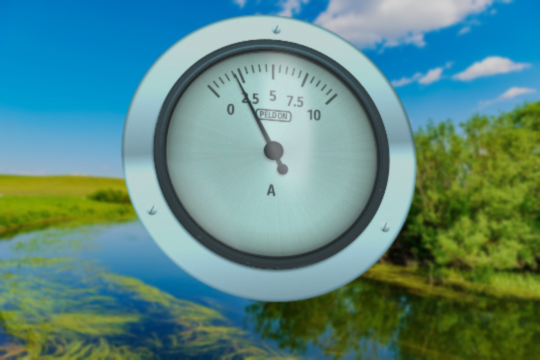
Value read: {"value": 2, "unit": "A"}
